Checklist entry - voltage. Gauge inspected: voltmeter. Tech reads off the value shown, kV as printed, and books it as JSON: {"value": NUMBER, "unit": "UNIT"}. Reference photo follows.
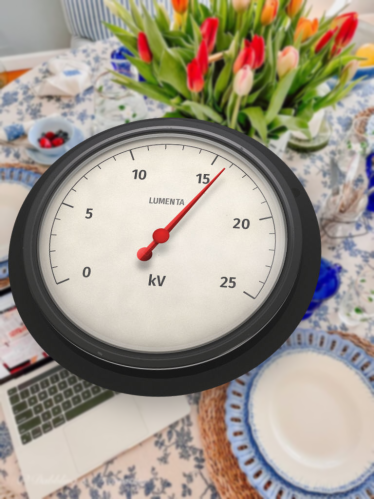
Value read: {"value": 16, "unit": "kV"}
